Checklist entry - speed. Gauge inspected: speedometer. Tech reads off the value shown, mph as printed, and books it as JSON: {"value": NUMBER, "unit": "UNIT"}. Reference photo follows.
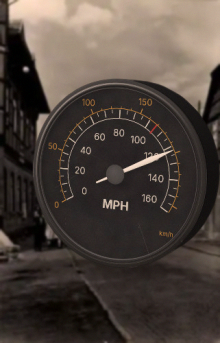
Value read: {"value": 122.5, "unit": "mph"}
